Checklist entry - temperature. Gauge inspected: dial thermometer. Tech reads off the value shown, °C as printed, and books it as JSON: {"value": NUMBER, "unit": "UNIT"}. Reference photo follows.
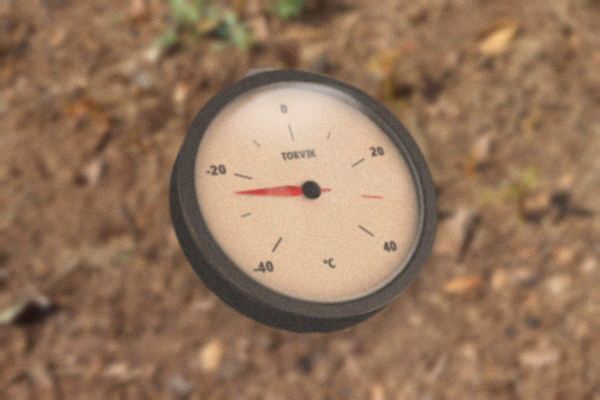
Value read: {"value": -25, "unit": "°C"}
